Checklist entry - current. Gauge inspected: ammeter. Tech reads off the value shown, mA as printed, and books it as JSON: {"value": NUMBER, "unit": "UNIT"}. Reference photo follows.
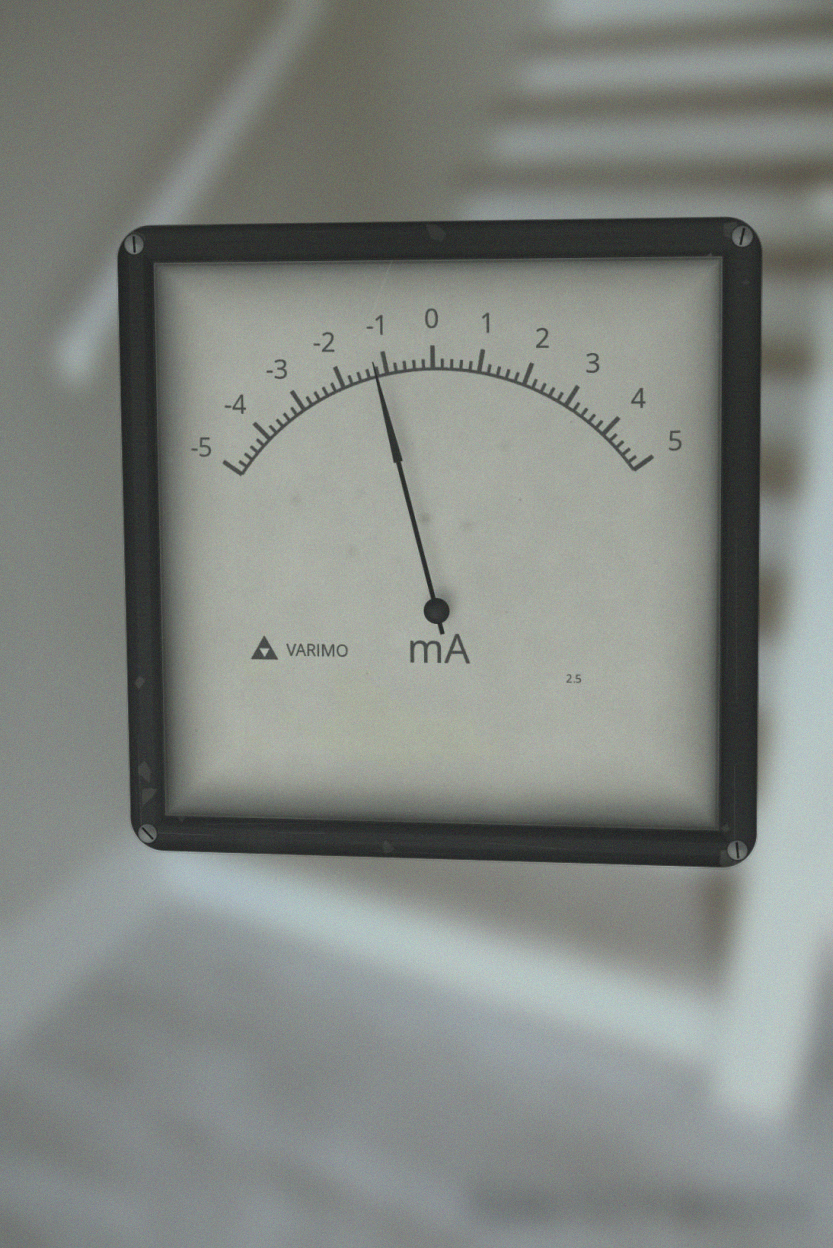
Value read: {"value": -1.2, "unit": "mA"}
